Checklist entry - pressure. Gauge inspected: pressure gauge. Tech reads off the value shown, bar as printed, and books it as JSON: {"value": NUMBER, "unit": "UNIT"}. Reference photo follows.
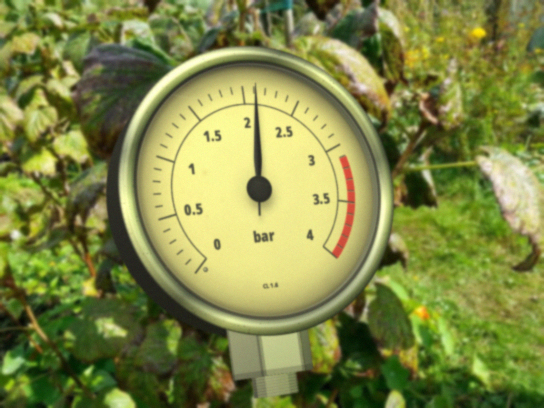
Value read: {"value": 2.1, "unit": "bar"}
